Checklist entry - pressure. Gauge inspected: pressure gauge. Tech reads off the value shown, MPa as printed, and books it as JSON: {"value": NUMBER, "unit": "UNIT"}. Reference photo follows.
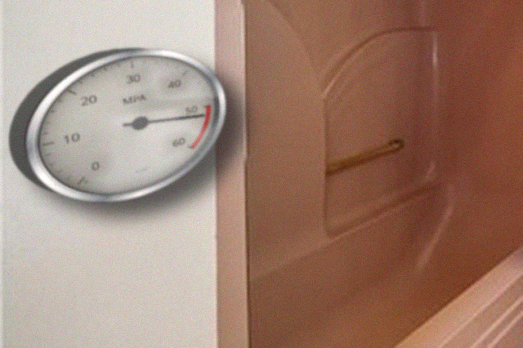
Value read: {"value": 52, "unit": "MPa"}
